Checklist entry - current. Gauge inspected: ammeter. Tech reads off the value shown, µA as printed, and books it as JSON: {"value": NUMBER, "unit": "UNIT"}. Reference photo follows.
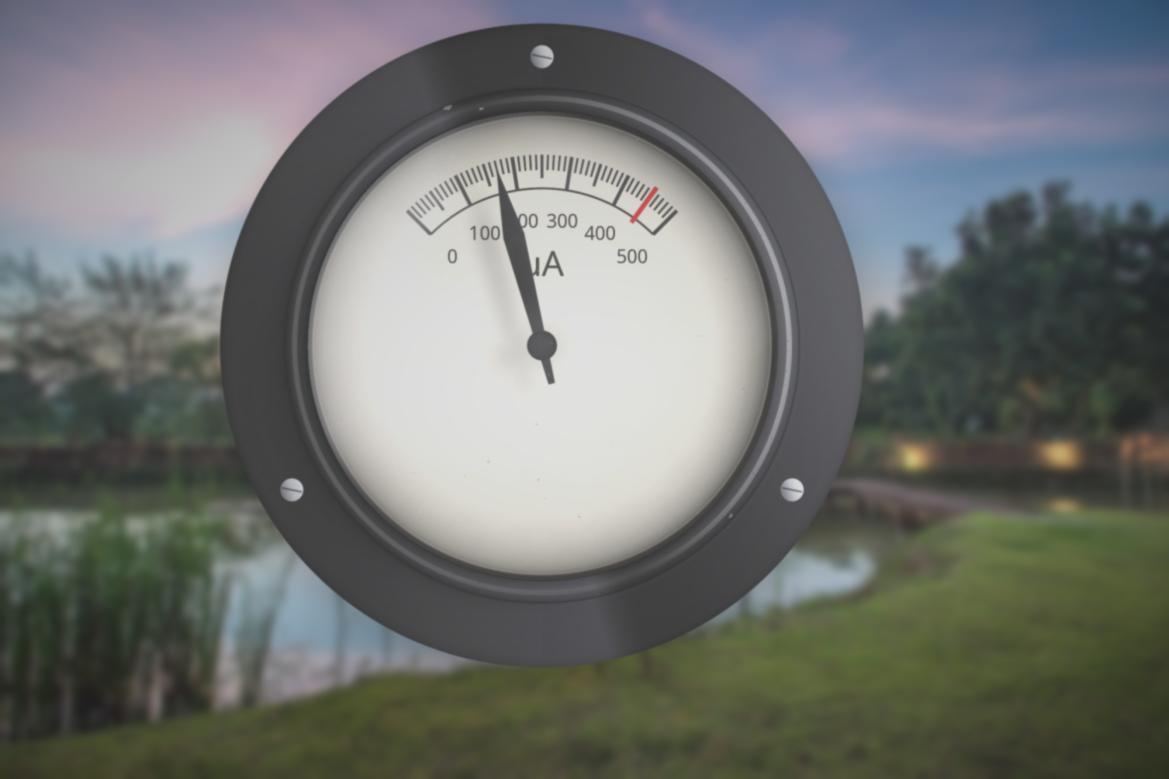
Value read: {"value": 170, "unit": "µA"}
